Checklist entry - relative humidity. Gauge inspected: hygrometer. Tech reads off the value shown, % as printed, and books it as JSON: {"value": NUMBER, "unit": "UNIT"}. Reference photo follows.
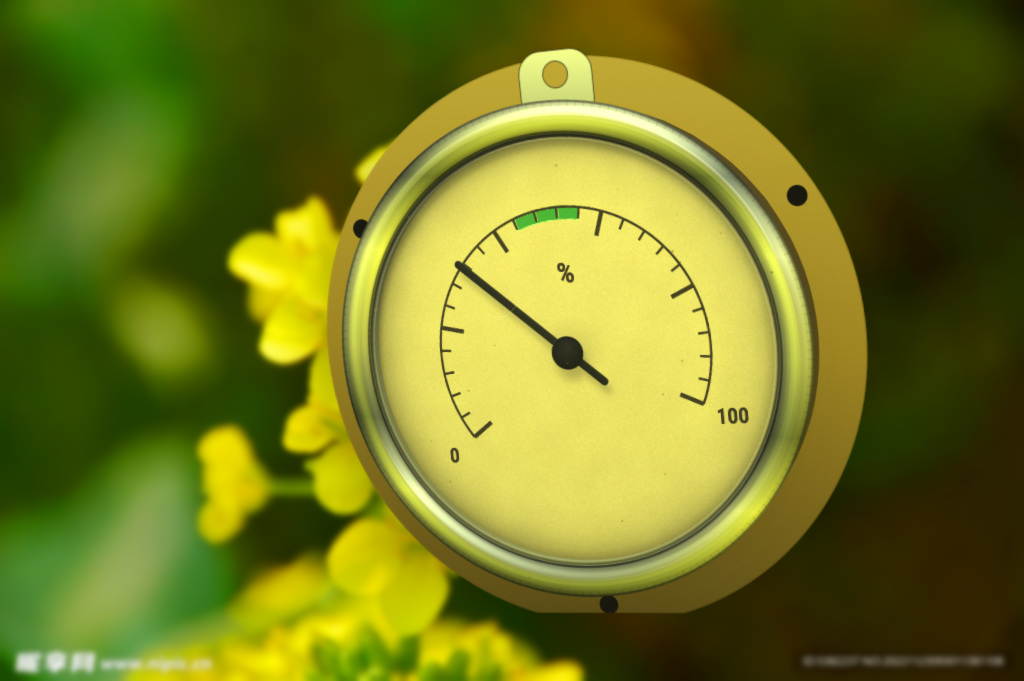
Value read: {"value": 32, "unit": "%"}
